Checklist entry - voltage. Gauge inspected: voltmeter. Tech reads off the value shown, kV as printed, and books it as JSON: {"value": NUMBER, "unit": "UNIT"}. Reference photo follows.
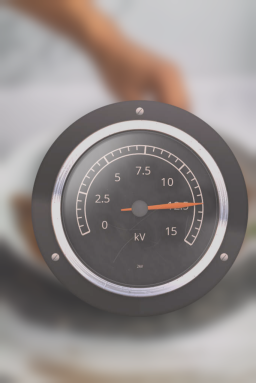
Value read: {"value": 12.5, "unit": "kV"}
